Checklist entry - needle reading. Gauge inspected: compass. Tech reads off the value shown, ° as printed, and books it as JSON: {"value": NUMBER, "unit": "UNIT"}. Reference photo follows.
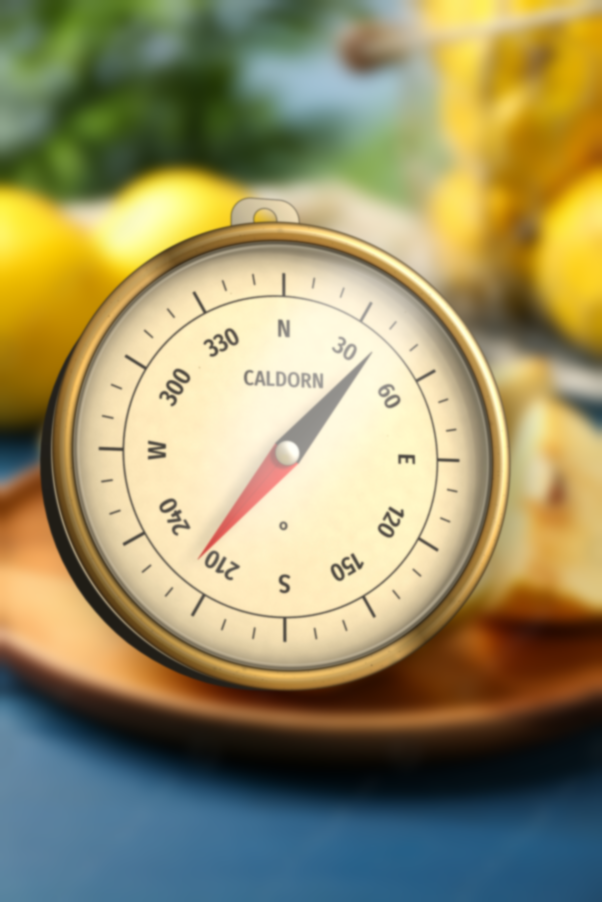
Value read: {"value": 220, "unit": "°"}
